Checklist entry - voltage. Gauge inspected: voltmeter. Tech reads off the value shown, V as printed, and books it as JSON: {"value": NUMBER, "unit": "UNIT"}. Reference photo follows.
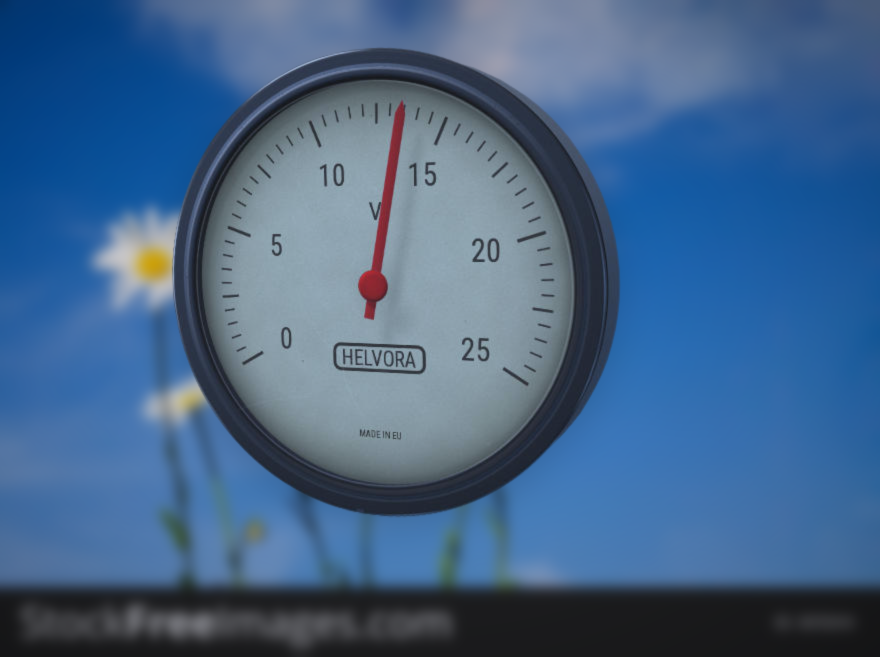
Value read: {"value": 13.5, "unit": "V"}
